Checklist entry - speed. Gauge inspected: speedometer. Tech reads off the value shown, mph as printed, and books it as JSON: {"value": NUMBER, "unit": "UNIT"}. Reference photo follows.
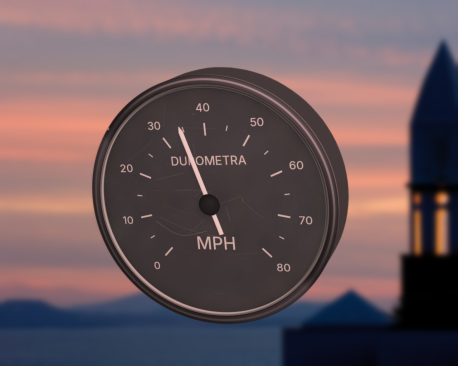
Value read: {"value": 35, "unit": "mph"}
